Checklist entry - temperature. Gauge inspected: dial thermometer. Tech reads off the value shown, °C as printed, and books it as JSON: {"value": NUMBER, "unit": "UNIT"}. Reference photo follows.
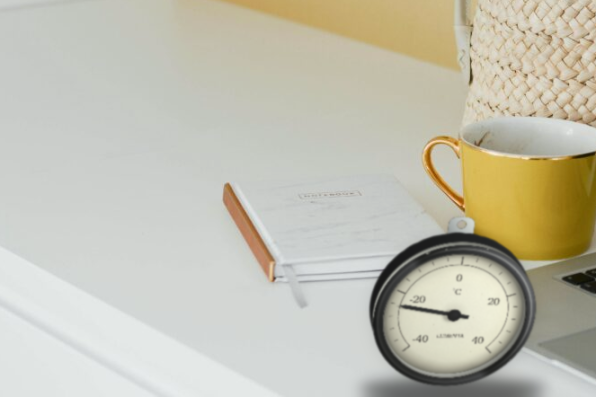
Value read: {"value": -24, "unit": "°C"}
